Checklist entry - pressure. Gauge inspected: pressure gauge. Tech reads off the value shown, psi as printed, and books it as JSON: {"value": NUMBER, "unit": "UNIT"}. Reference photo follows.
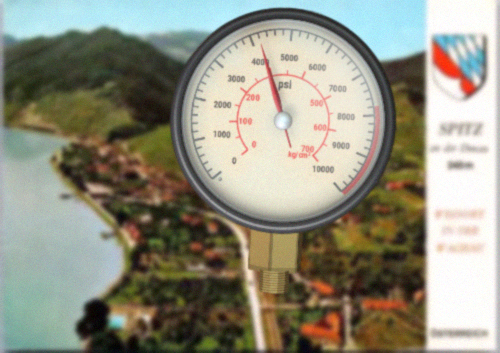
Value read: {"value": 4200, "unit": "psi"}
